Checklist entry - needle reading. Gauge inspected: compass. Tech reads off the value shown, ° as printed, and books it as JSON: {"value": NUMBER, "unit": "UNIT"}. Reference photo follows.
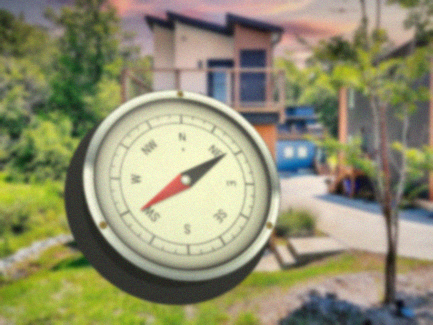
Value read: {"value": 235, "unit": "°"}
